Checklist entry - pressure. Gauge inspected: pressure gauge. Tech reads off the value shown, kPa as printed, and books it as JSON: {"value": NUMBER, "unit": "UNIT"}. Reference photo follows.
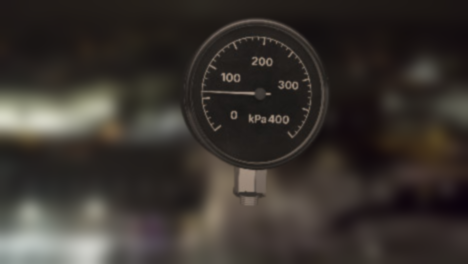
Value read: {"value": 60, "unit": "kPa"}
